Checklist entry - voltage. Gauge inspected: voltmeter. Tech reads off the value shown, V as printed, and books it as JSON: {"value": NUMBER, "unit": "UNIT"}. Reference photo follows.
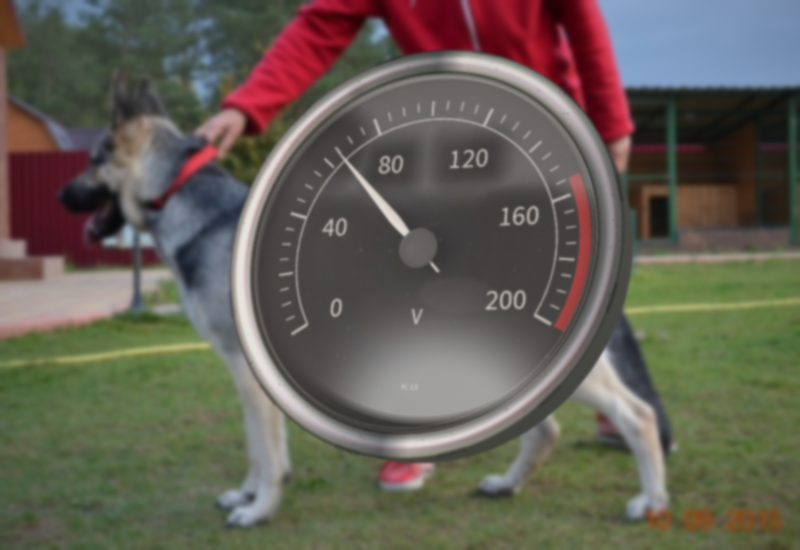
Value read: {"value": 65, "unit": "V"}
